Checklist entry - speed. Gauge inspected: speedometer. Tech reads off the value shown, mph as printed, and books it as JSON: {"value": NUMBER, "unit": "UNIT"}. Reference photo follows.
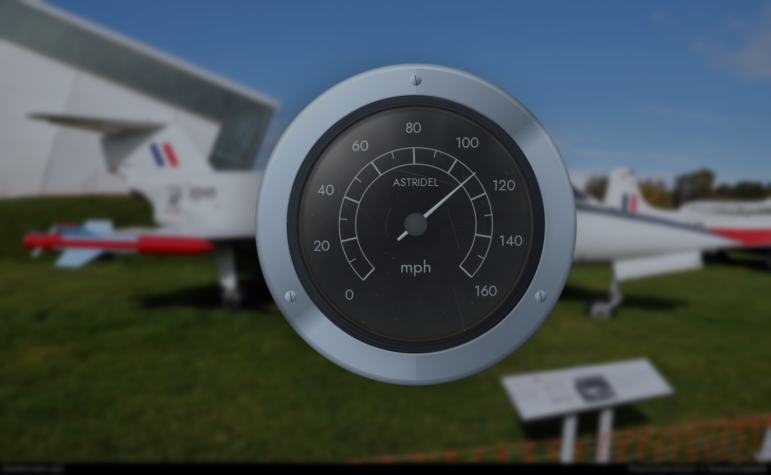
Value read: {"value": 110, "unit": "mph"}
